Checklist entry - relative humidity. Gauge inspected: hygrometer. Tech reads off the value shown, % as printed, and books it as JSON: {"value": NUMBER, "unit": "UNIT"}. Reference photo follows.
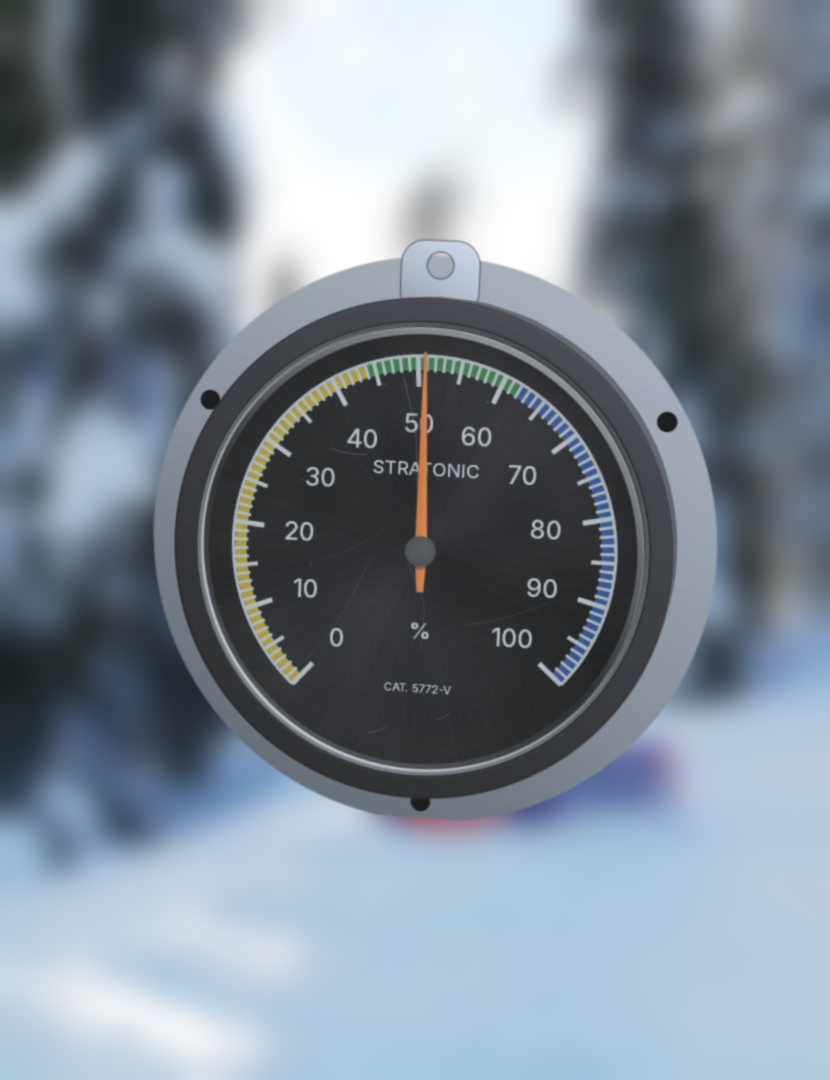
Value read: {"value": 51, "unit": "%"}
